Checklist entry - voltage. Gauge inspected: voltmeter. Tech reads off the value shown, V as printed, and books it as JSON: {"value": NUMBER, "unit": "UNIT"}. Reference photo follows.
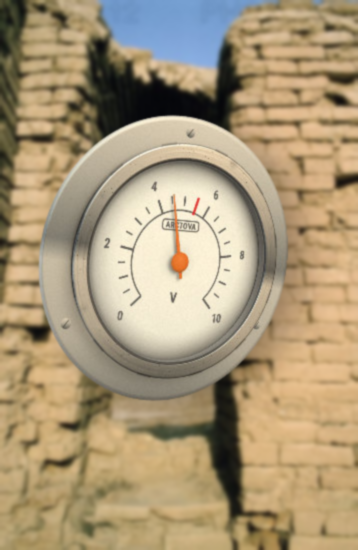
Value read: {"value": 4.5, "unit": "V"}
